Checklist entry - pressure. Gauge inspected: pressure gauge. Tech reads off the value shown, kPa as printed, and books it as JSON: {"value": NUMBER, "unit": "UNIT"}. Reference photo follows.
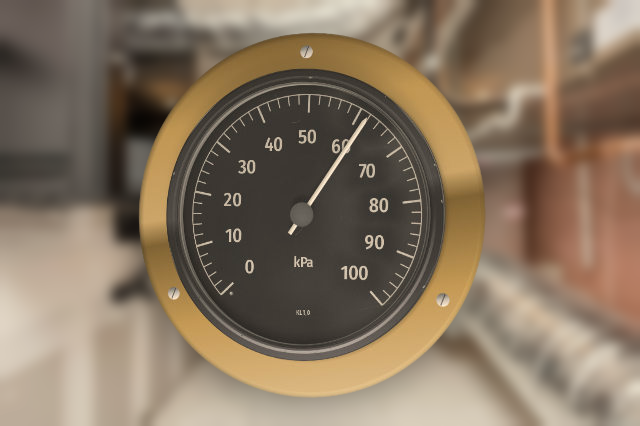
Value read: {"value": 62, "unit": "kPa"}
